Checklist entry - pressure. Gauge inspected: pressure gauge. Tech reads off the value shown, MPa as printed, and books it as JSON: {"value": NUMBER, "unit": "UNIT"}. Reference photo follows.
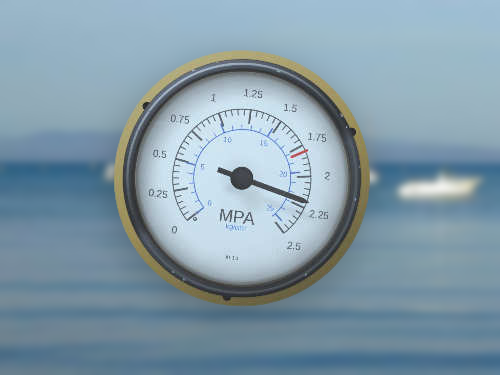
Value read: {"value": 2.2, "unit": "MPa"}
